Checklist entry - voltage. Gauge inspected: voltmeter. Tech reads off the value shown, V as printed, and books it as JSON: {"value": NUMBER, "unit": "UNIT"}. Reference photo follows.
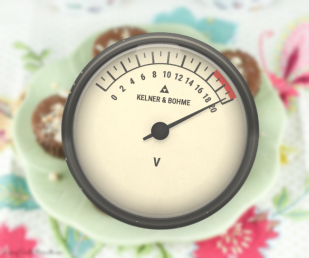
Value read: {"value": 19.5, "unit": "V"}
